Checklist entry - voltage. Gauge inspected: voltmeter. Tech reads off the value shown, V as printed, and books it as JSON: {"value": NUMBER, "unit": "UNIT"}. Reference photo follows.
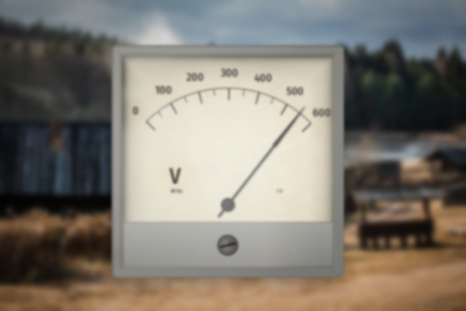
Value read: {"value": 550, "unit": "V"}
